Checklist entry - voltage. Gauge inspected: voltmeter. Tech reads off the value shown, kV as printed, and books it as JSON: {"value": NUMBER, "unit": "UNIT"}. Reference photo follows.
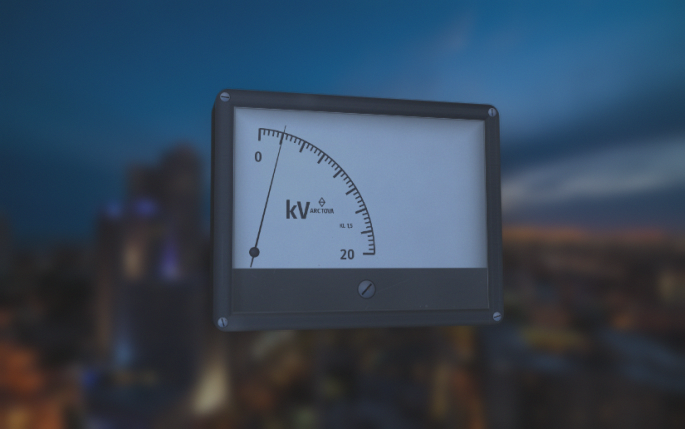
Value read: {"value": 2.5, "unit": "kV"}
